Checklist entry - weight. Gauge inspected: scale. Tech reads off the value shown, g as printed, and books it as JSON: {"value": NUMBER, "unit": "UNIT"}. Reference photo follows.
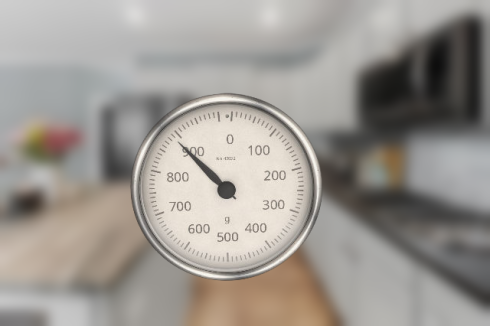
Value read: {"value": 890, "unit": "g"}
